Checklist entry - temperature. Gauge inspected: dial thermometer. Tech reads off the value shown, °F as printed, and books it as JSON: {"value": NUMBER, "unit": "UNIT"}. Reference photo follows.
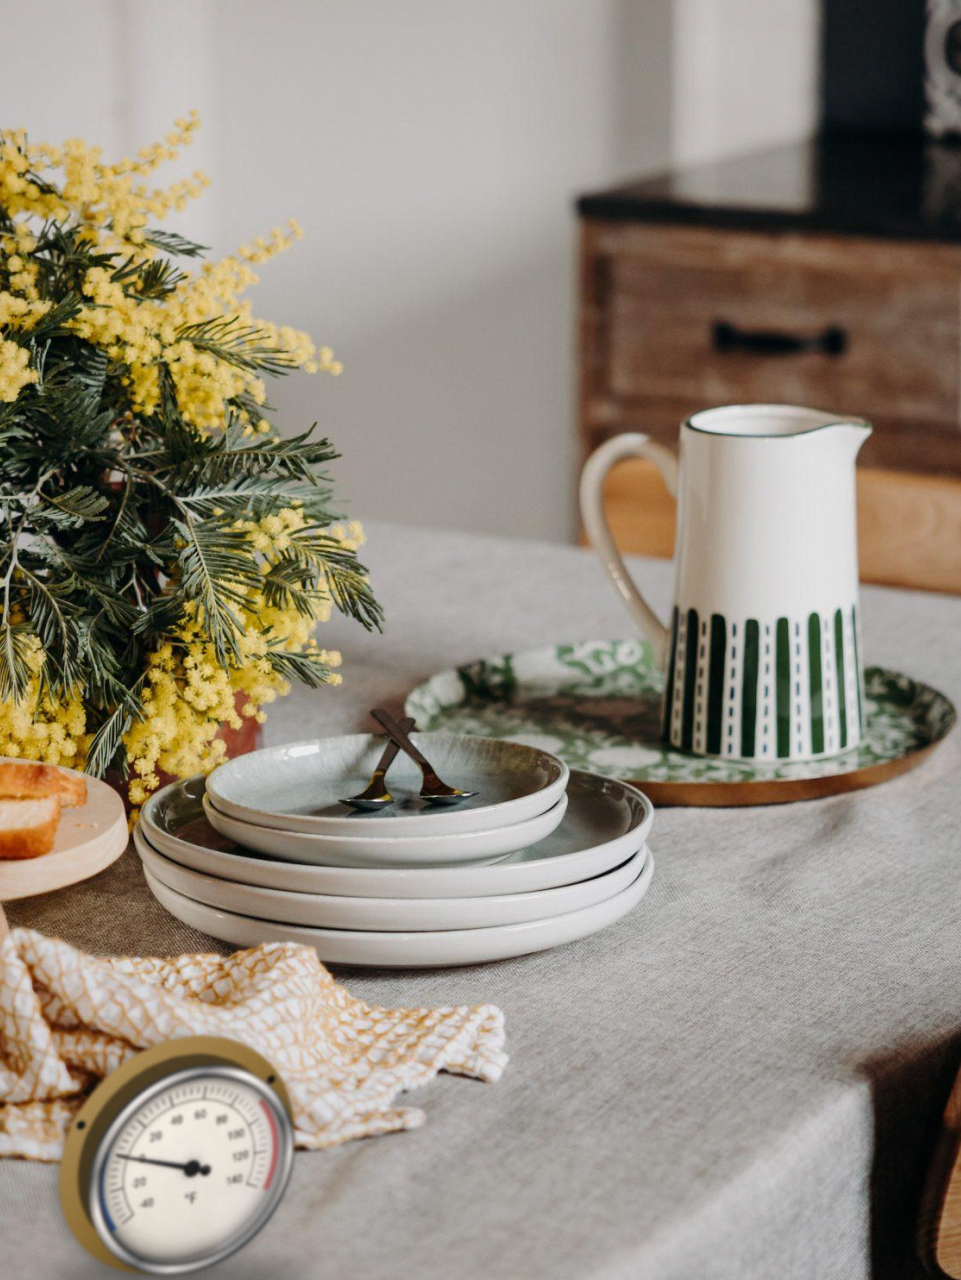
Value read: {"value": 0, "unit": "°F"}
